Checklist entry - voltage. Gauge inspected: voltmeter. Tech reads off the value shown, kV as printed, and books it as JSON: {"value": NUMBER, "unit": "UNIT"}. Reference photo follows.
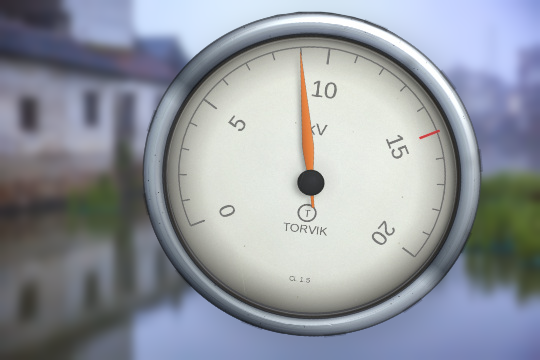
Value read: {"value": 9, "unit": "kV"}
